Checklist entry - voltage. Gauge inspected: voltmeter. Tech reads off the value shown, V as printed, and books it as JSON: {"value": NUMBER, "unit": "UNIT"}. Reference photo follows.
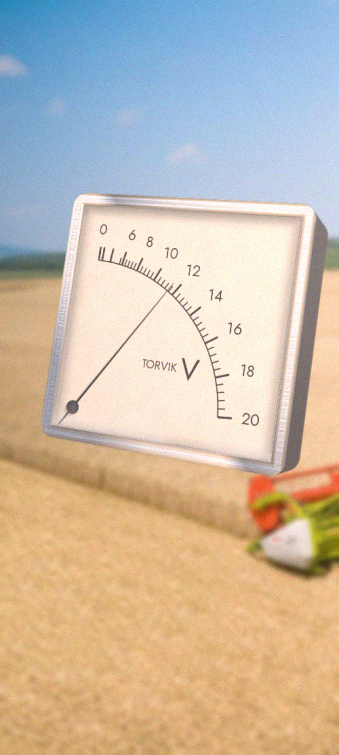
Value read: {"value": 11.6, "unit": "V"}
